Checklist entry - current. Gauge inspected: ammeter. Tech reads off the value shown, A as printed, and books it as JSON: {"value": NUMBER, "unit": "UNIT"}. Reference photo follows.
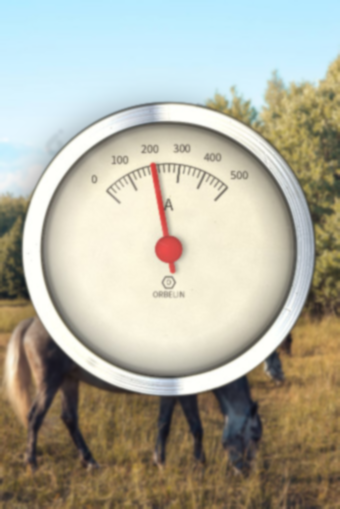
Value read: {"value": 200, "unit": "A"}
